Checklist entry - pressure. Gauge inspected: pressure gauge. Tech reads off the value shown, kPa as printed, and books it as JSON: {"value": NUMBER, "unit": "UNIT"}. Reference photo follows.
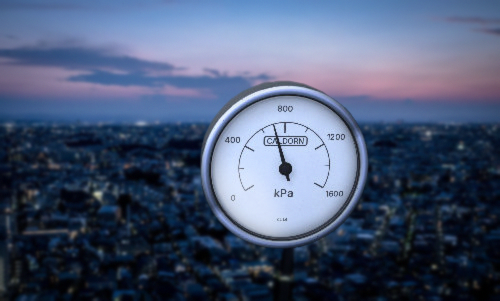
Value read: {"value": 700, "unit": "kPa"}
